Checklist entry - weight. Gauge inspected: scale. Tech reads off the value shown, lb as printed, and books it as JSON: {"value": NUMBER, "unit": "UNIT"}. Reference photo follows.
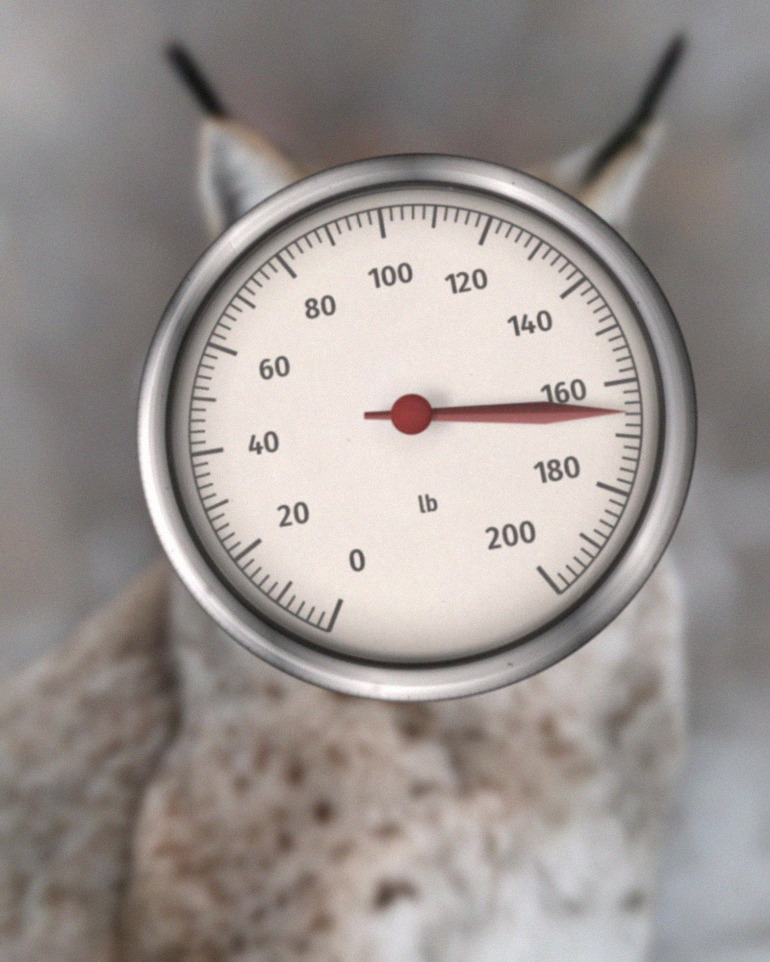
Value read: {"value": 166, "unit": "lb"}
